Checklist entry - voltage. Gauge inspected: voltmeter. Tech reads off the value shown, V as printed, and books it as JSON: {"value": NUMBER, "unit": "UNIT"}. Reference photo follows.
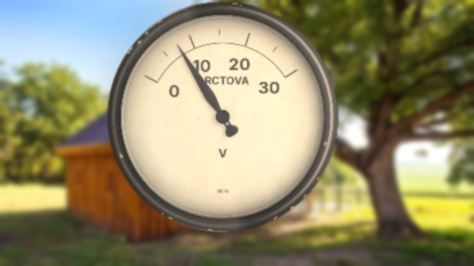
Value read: {"value": 7.5, "unit": "V"}
